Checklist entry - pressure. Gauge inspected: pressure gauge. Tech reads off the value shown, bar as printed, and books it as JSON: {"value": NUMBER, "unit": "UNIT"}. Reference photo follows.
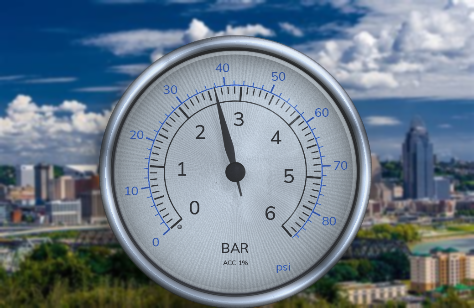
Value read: {"value": 2.6, "unit": "bar"}
